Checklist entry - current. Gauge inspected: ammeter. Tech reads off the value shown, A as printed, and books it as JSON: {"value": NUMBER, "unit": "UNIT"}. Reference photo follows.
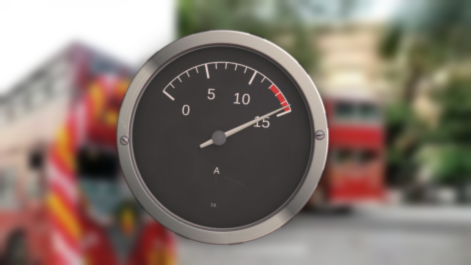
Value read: {"value": 14.5, "unit": "A"}
